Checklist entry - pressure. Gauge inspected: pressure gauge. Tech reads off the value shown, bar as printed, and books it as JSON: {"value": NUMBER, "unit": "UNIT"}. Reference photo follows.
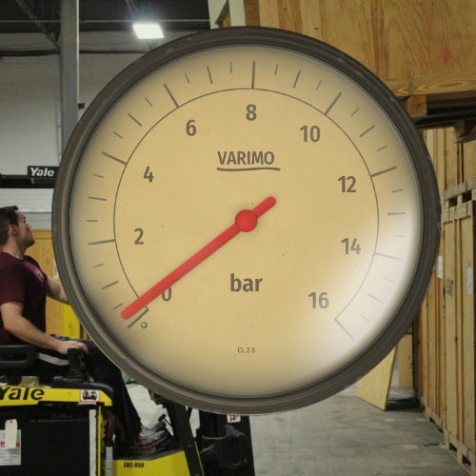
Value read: {"value": 0.25, "unit": "bar"}
